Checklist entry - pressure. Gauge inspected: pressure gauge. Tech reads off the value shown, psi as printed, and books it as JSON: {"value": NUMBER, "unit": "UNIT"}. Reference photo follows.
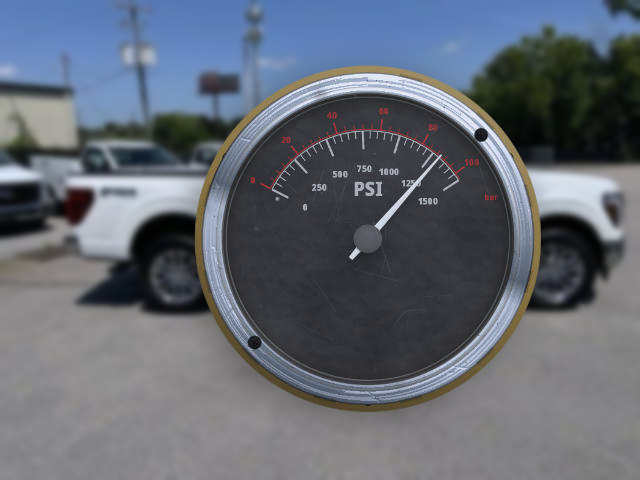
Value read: {"value": 1300, "unit": "psi"}
